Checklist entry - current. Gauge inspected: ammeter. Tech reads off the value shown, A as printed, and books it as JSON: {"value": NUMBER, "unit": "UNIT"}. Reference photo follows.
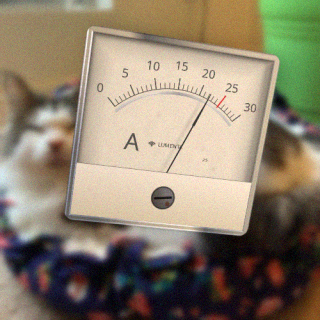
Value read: {"value": 22, "unit": "A"}
